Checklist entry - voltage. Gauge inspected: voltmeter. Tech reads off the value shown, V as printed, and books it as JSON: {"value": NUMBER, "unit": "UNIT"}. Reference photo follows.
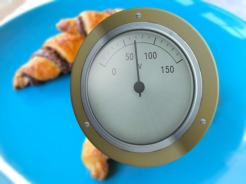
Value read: {"value": 70, "unit": "V"}
